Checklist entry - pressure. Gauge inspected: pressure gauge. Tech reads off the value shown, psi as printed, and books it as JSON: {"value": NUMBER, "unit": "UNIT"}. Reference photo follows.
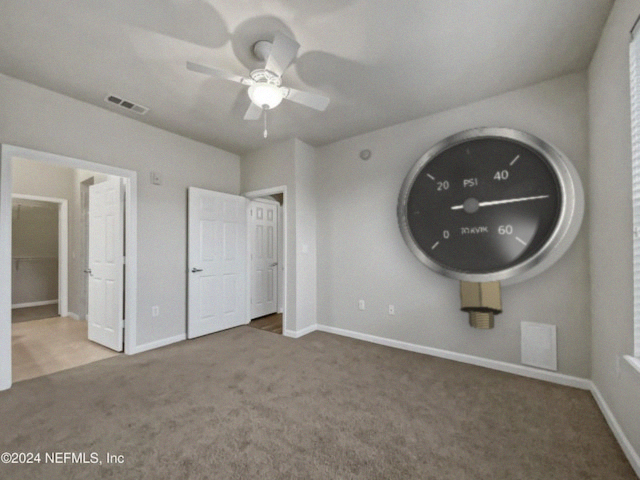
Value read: {"value": 50, "unit": "psi"}
